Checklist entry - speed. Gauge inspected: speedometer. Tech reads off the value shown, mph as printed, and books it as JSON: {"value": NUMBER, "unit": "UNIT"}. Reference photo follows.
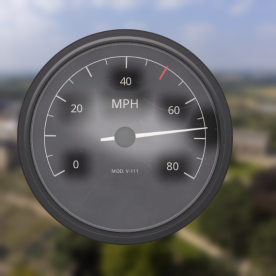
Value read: {"value": 67.5, "unit": "mph"}
